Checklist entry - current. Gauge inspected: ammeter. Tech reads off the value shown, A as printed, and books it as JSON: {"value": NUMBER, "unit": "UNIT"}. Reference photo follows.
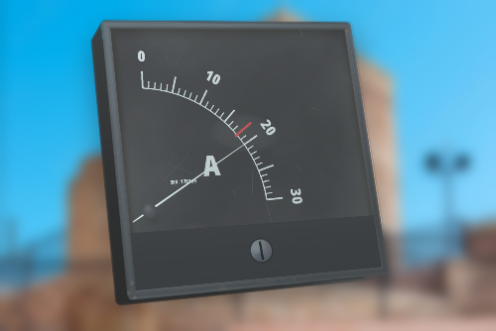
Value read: {"value": 20, "unit": "A"}
